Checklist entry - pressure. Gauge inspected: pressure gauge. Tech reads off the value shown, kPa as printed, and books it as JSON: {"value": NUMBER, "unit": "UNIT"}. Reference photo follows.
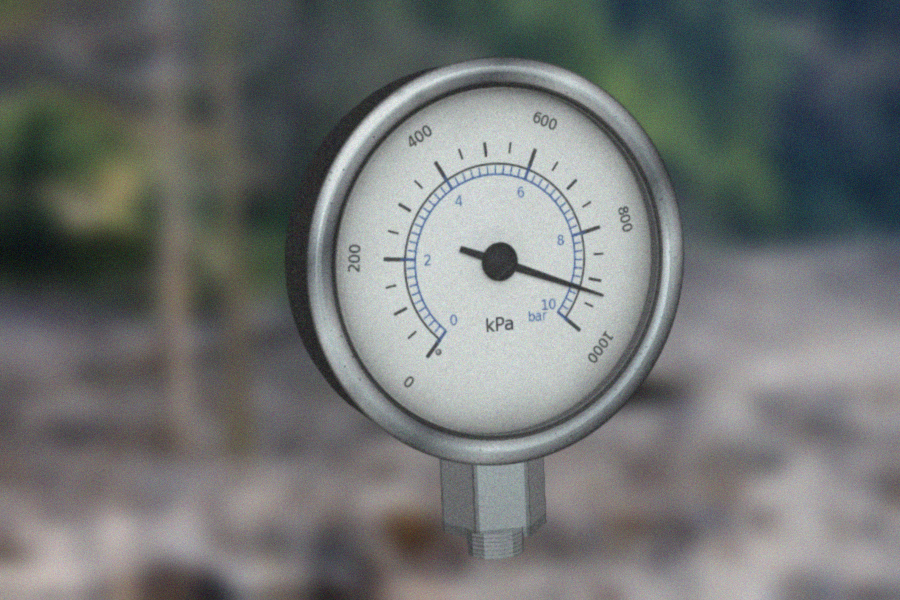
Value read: {"value": 925, "unit": "kPa"}
